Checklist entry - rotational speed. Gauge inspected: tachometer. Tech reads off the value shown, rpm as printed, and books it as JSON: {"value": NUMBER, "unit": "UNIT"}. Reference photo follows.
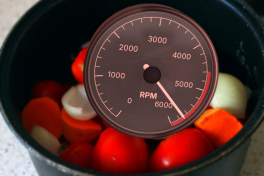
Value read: {"value": 5700, "unit": "rpm"}
